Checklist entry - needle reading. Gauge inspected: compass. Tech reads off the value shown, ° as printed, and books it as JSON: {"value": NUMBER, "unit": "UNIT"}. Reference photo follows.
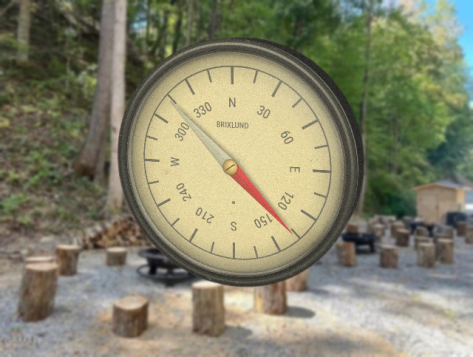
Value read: {"value": 135, "unit": "°"}
